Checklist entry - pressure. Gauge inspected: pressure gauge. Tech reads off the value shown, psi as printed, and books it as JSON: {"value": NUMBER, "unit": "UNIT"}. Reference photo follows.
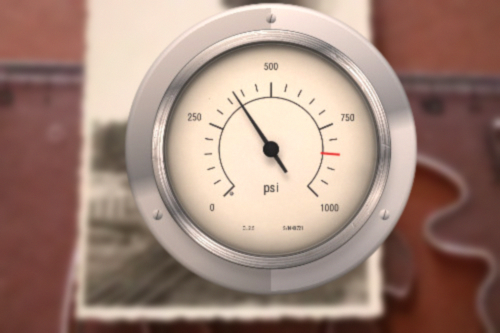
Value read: {"value": 375, "unit": "psi"}
